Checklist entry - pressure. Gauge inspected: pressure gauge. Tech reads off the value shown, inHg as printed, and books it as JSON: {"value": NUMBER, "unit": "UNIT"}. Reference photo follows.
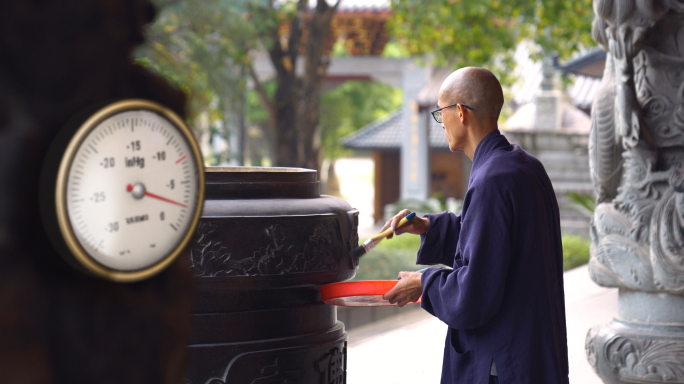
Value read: {"value": -2.5, "unit": "inHg"}
